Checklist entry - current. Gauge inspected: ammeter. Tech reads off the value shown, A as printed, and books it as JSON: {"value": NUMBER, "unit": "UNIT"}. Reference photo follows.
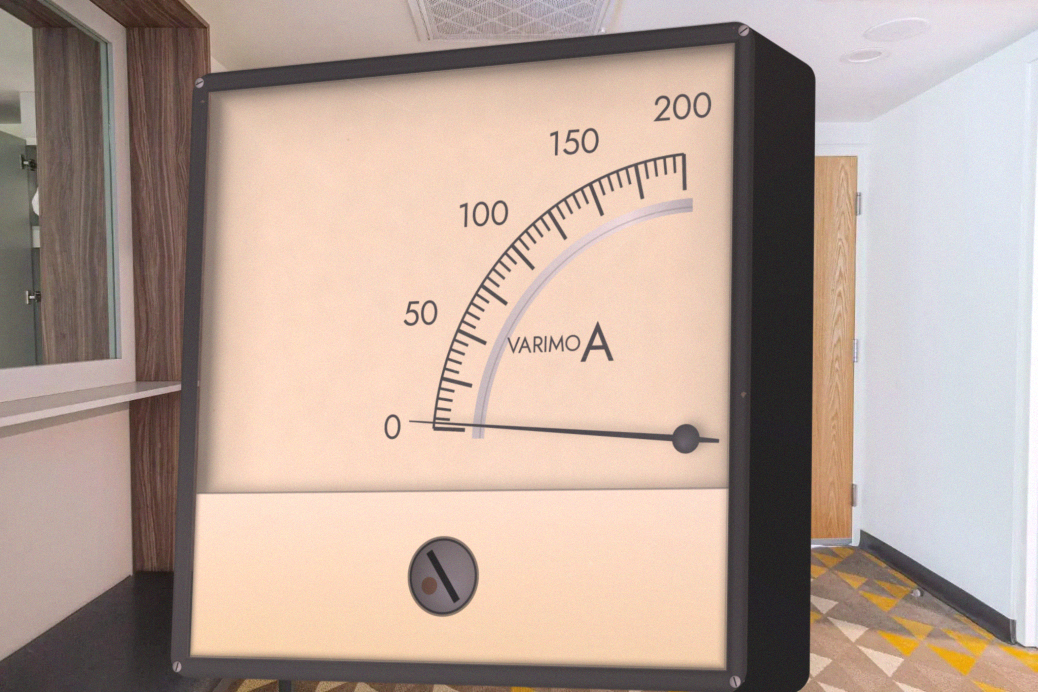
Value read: {"value": 2.5, "unit": "A"}
